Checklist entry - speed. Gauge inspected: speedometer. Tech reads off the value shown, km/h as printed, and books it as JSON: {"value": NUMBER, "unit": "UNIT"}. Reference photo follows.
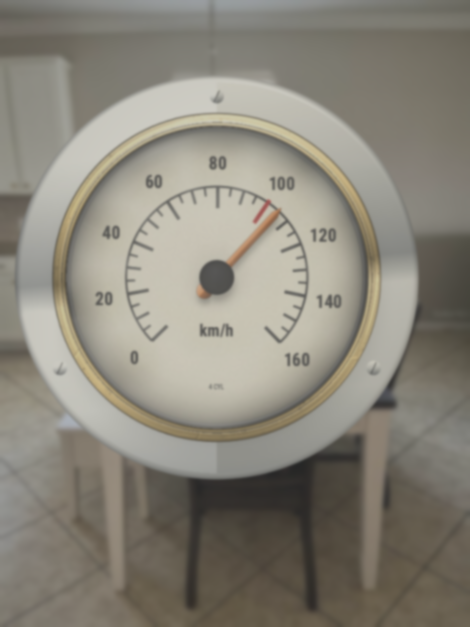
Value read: {"value": 105, "unit": "km/h"}
